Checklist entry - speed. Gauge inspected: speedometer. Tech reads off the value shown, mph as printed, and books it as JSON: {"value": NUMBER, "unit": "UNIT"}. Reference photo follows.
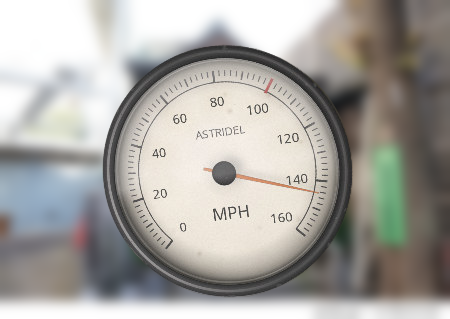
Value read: {"value": 144, "unit": "mph"}
